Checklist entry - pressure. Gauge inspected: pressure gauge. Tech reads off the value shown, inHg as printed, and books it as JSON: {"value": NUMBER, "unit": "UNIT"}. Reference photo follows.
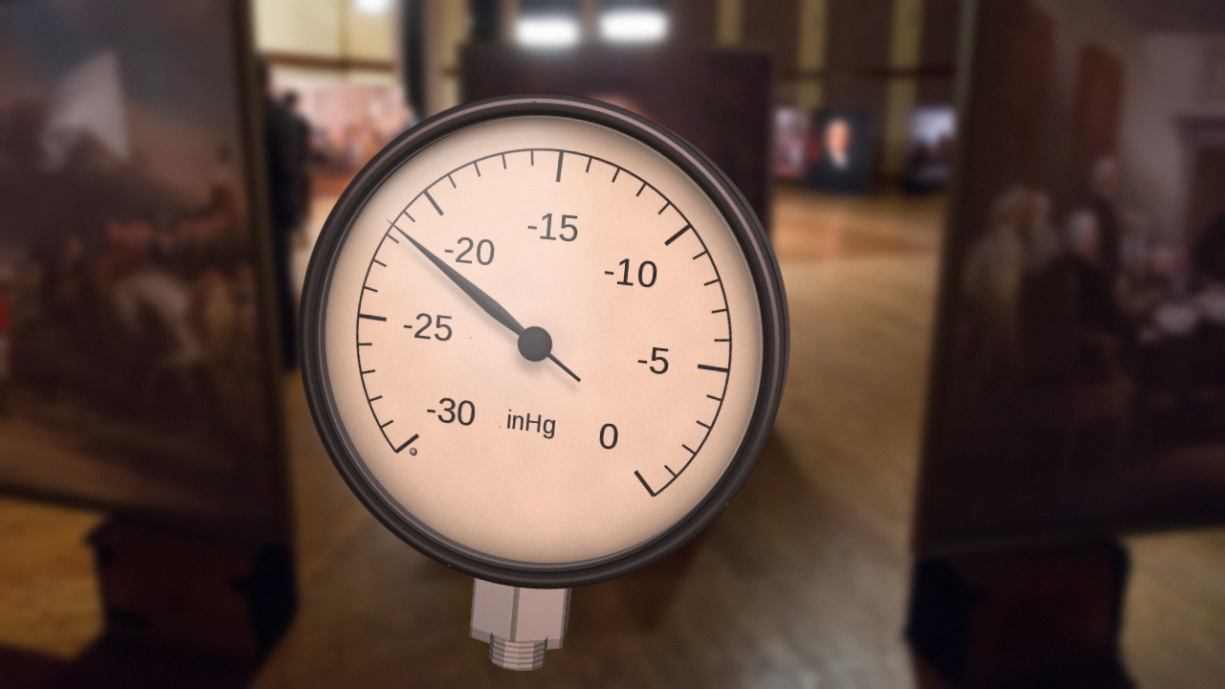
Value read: {"value": -21.5, "unit": "inHg"}
